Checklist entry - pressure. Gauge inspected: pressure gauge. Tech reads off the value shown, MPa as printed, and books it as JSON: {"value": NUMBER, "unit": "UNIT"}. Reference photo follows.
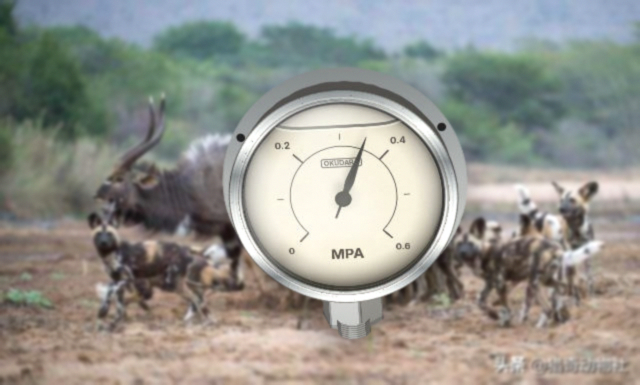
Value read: {"value": 0.35, "unit": "MPa"}
